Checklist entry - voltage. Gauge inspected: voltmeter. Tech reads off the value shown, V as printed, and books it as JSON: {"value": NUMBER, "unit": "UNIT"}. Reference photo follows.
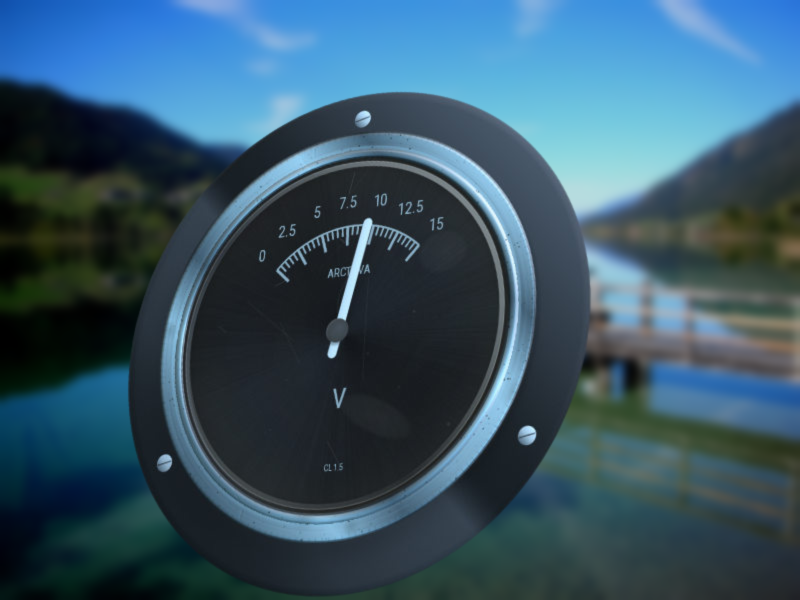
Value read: {"value": 10, "unit": "V"}
